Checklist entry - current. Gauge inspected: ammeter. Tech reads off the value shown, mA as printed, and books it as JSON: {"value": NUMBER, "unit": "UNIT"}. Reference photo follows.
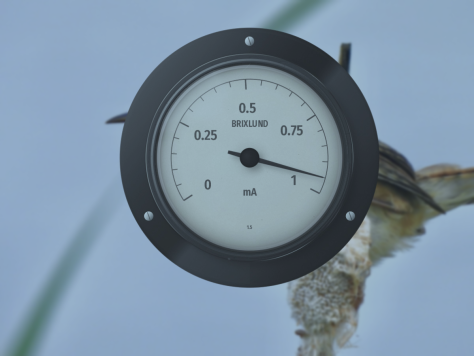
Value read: {"value": 0.95, "unit": "mA"}
